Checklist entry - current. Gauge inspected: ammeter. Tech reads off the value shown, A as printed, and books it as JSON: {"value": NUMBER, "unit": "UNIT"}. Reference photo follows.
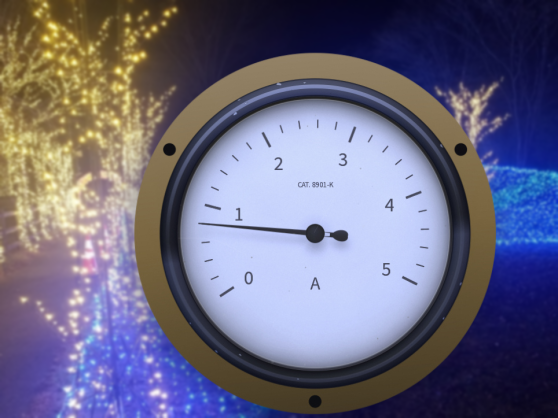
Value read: {"value": 0.8, "unit": "A"}
